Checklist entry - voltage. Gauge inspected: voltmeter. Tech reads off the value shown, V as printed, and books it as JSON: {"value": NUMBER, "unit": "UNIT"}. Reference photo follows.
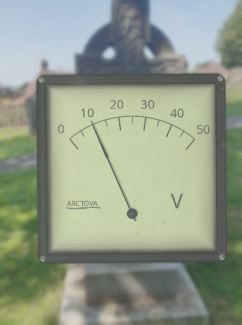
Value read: {"value": 10, "unit": "V"}
